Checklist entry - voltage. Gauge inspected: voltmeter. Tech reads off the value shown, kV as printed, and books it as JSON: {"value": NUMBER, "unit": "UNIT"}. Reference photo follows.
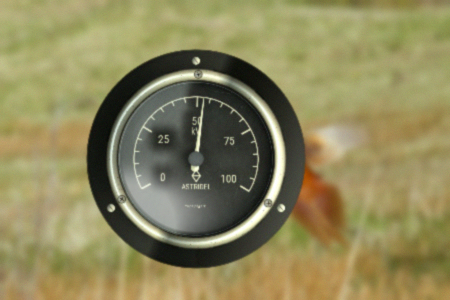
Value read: {"value": 52.5, "unit": "kV"}
